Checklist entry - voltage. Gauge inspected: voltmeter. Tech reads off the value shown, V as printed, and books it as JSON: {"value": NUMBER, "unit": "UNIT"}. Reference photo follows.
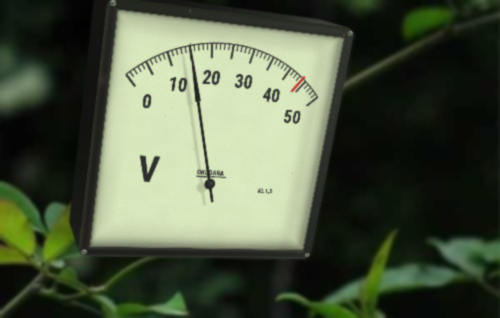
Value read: {"value": 15, "unit": "V"}
